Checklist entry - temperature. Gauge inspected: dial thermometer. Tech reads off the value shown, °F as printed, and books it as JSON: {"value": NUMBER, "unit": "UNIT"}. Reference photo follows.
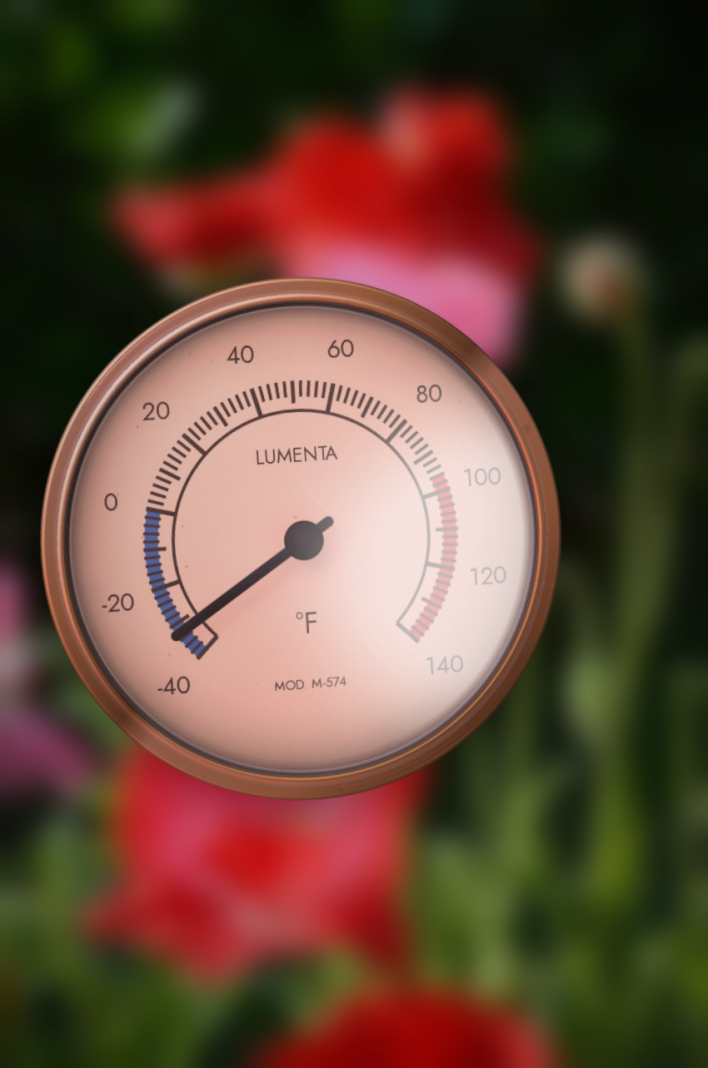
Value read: {"value": -32, "unit": "°F"}
